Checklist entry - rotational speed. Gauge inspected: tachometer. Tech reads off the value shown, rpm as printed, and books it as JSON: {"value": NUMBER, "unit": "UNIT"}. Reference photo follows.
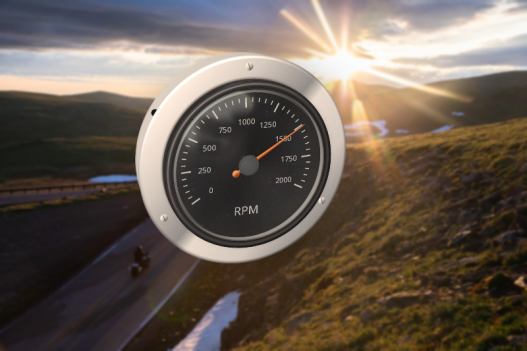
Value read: {"value": 1500, "unit": "rpm"}
